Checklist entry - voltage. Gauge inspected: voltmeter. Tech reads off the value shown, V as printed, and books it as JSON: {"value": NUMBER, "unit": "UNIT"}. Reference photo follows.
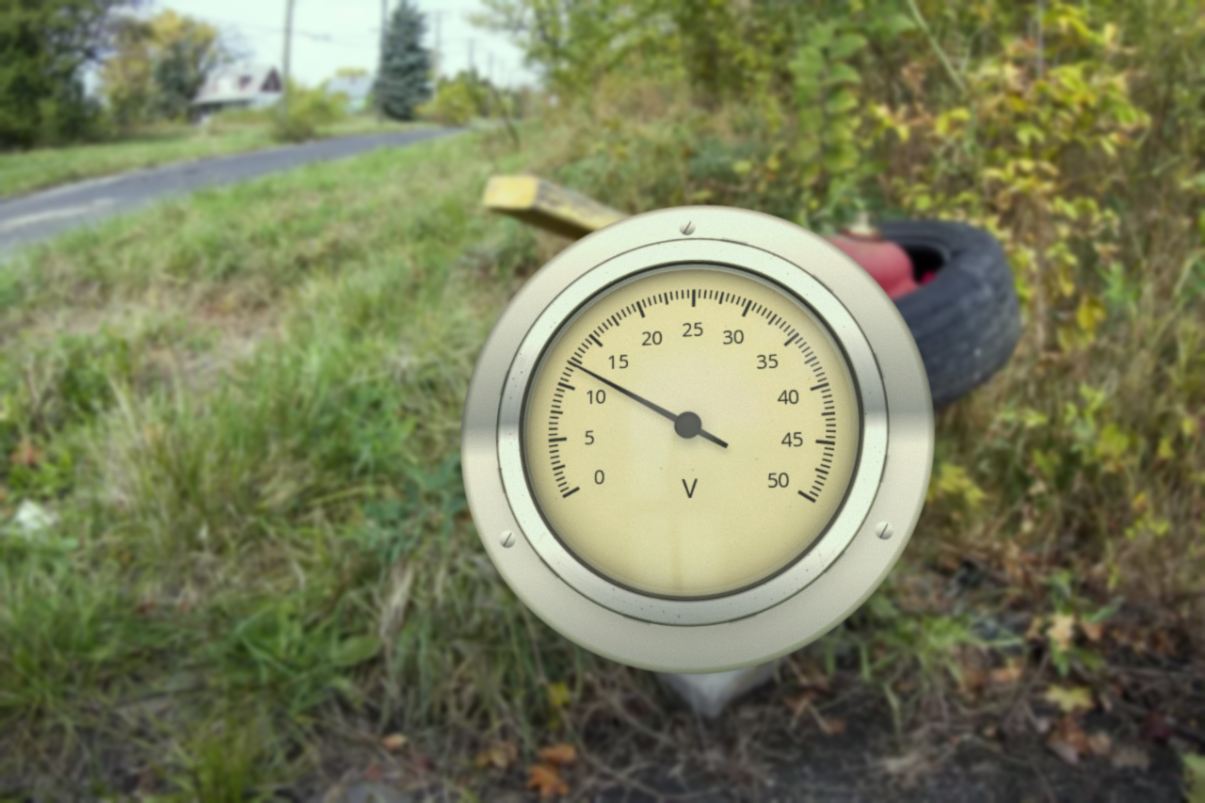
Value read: {"value": 12, "unit": "V"}
